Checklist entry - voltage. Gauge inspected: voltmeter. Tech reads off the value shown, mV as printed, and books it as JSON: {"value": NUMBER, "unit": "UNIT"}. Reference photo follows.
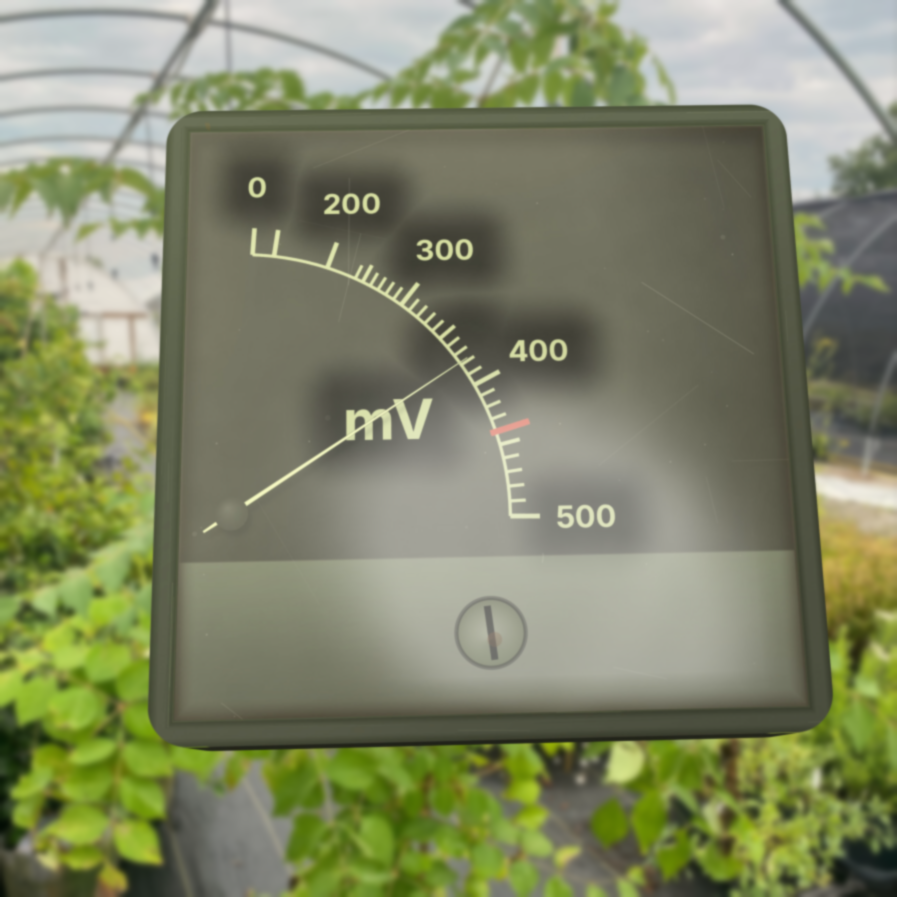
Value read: {"value": 380, "unit": "mV"}
